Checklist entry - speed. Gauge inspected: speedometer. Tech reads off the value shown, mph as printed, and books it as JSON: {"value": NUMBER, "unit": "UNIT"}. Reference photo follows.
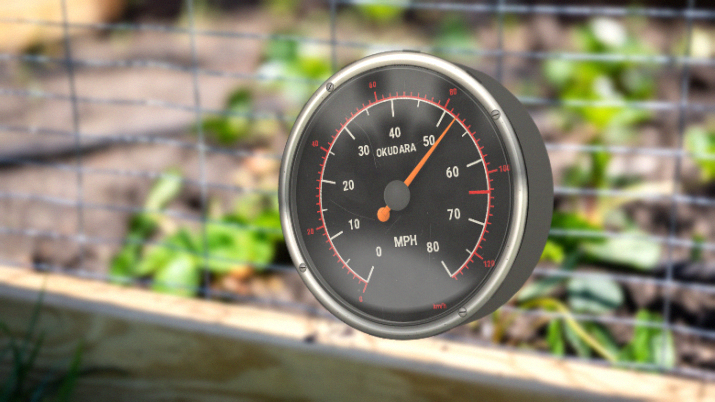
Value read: {"value": 52.5, "unit": "mph"}
